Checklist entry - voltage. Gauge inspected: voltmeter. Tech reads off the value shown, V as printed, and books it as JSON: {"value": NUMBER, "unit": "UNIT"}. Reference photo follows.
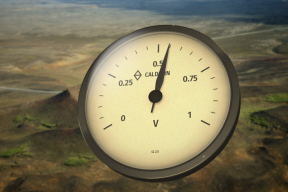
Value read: {"value": 0.55, "unit": "V"}
